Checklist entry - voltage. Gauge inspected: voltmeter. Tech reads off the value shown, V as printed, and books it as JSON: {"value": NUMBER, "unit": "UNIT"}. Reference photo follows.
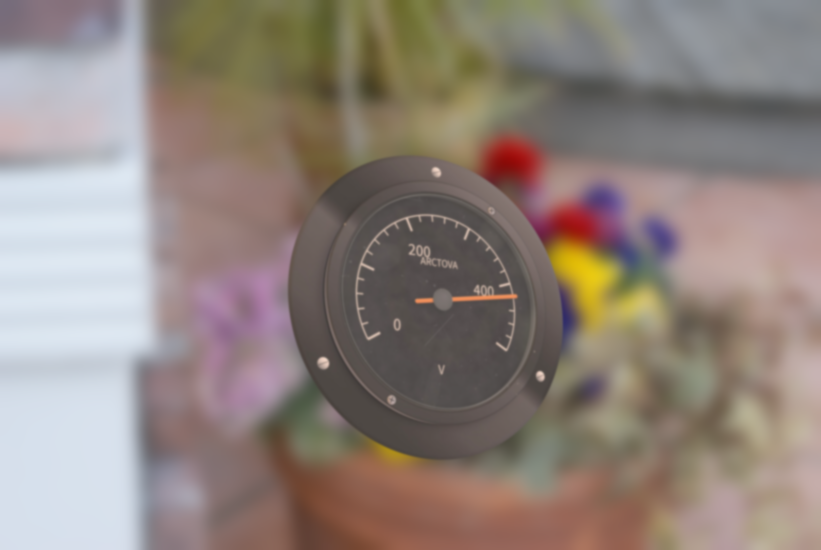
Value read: {"value": 420, "unit": "V"}
